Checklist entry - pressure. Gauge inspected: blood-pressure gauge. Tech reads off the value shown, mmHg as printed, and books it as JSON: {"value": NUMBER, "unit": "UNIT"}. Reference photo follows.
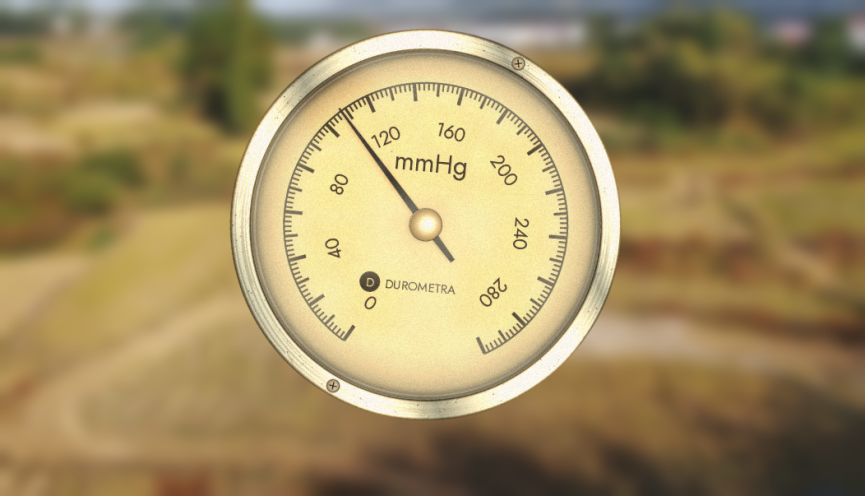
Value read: {"value": 108, "unit": "mmHg"}
